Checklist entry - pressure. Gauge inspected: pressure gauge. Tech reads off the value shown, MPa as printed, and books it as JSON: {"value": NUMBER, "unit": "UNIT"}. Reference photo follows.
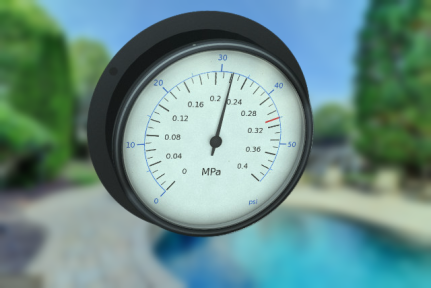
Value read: {"value": 0.22, "unit": "MPa"}
